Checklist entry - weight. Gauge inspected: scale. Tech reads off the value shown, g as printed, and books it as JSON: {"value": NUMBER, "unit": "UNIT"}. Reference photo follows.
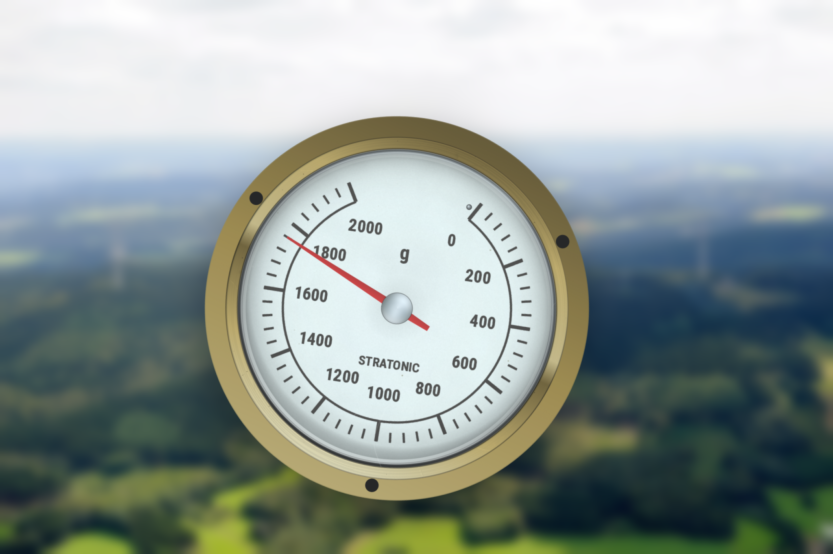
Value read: {"value": 1760, "unit": "g"}
